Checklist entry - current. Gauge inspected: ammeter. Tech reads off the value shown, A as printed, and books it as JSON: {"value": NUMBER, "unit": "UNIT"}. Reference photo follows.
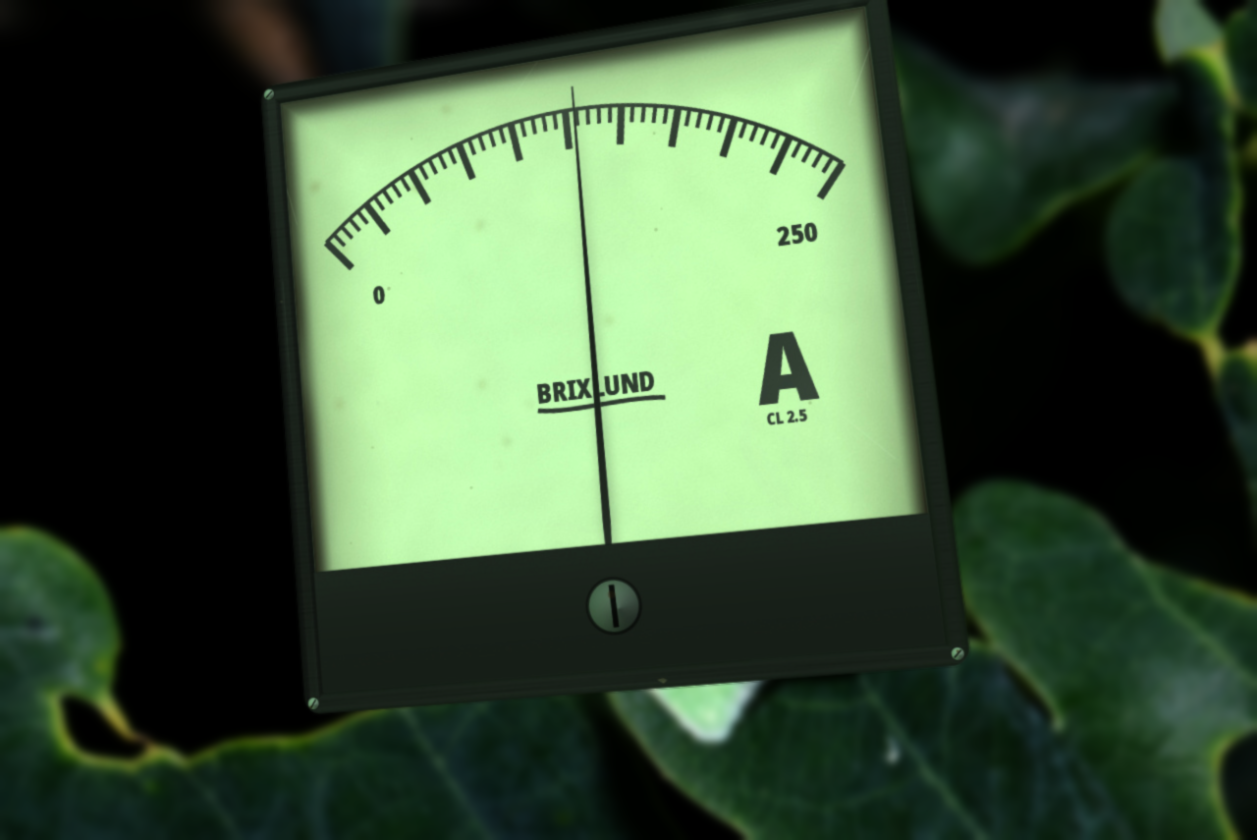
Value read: {"value": 130, "unit": "A"}
